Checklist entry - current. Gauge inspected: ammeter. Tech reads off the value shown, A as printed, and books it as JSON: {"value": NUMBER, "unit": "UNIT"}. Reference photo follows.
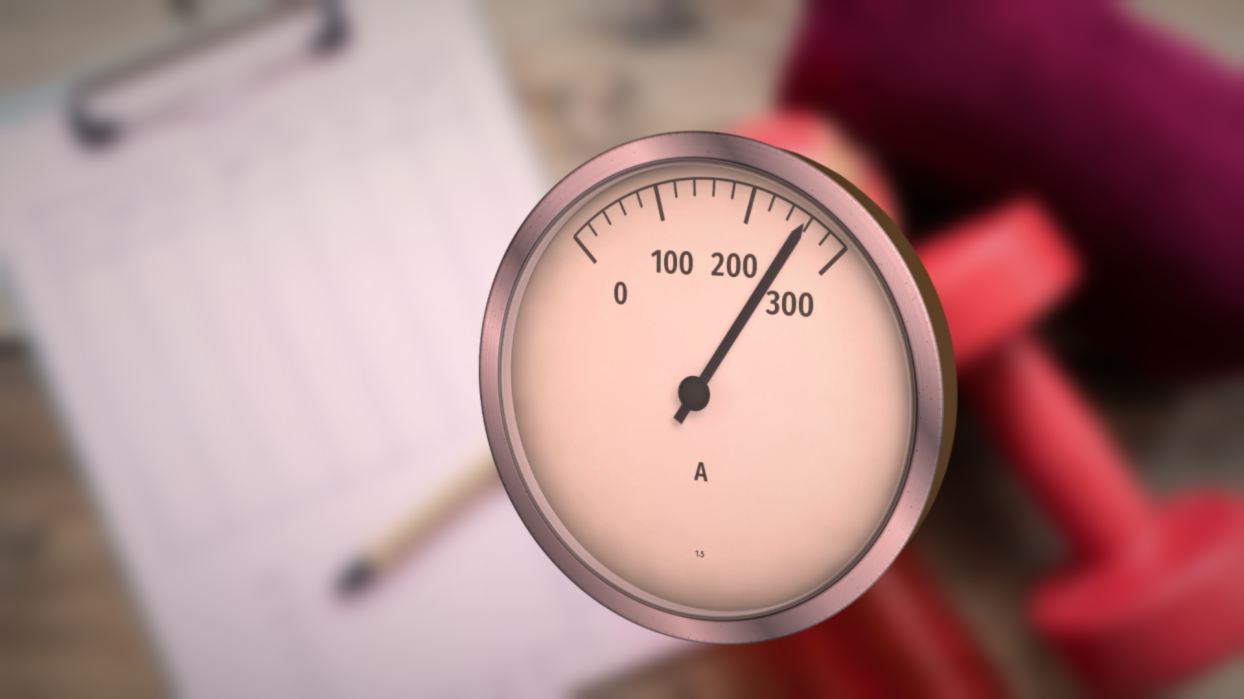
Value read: {"value": 260, "unit": "A"}
